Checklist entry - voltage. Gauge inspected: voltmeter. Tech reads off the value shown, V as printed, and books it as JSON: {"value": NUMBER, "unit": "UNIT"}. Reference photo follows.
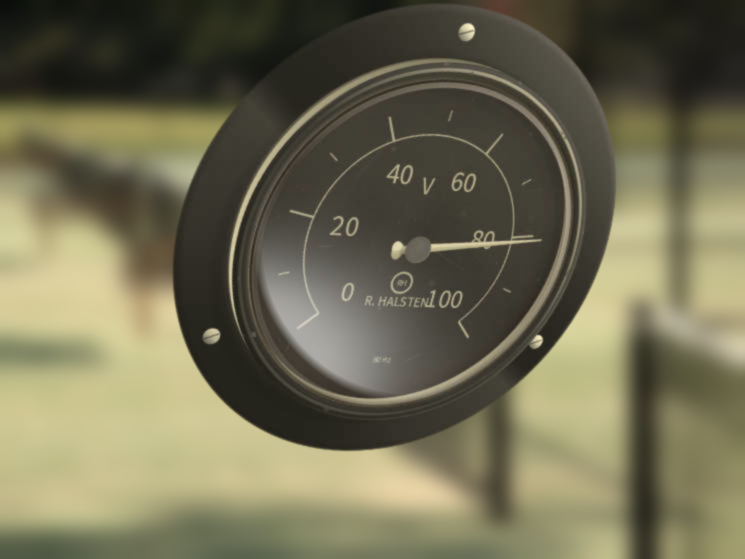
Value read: {"value": 80, "unit": "V"}
